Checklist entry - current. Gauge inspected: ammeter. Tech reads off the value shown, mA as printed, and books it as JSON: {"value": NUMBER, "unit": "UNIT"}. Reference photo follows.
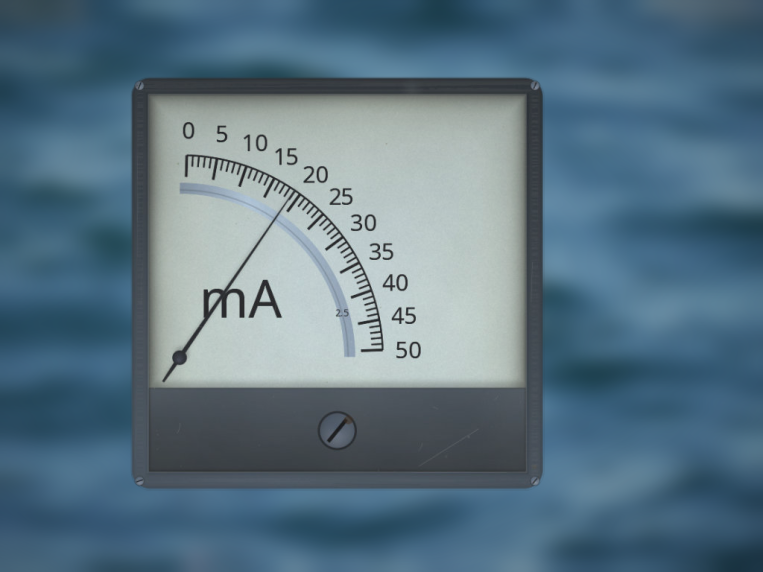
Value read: {"value": 19, "unit": "mA"}
